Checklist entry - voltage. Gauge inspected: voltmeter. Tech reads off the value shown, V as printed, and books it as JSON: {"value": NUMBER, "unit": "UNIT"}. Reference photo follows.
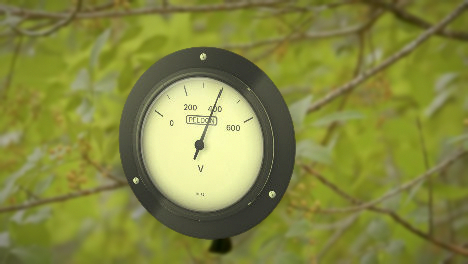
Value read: {"value": 400, "unit": "V"}
